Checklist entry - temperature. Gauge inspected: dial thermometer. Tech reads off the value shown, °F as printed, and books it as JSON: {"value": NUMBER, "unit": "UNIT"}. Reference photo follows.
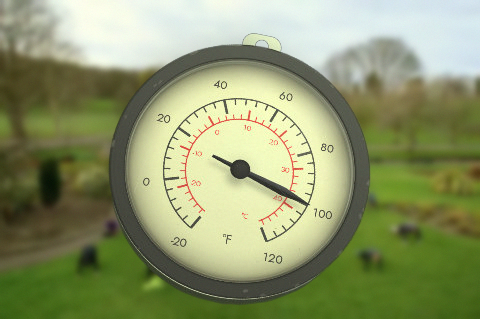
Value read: {"value": 100, "unit": "°F"}
